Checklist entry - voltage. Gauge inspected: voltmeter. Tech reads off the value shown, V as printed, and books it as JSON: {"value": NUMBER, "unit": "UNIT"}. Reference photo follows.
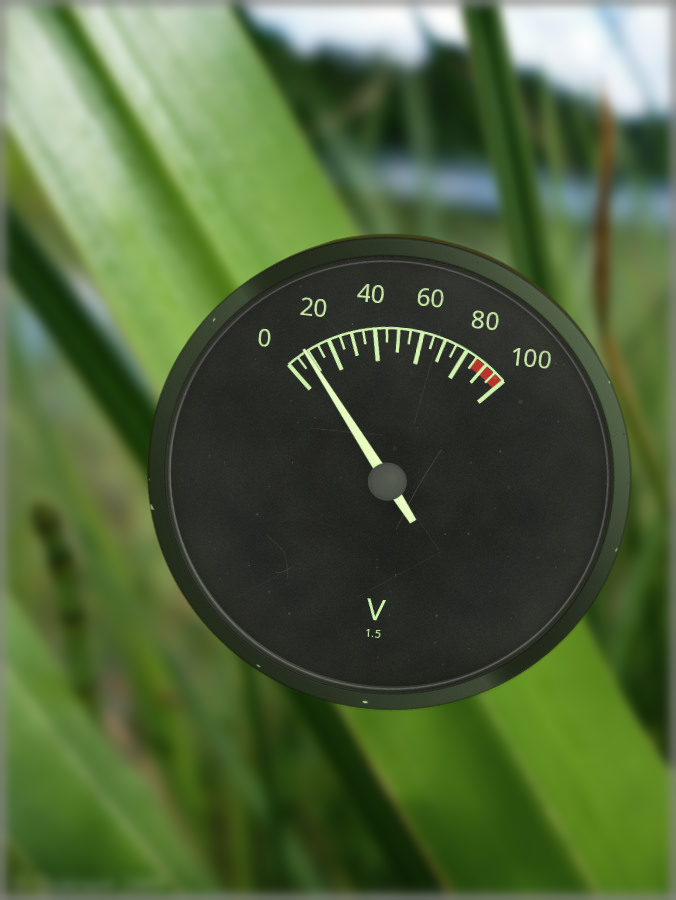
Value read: {"value": 10, "unit": "V"}
